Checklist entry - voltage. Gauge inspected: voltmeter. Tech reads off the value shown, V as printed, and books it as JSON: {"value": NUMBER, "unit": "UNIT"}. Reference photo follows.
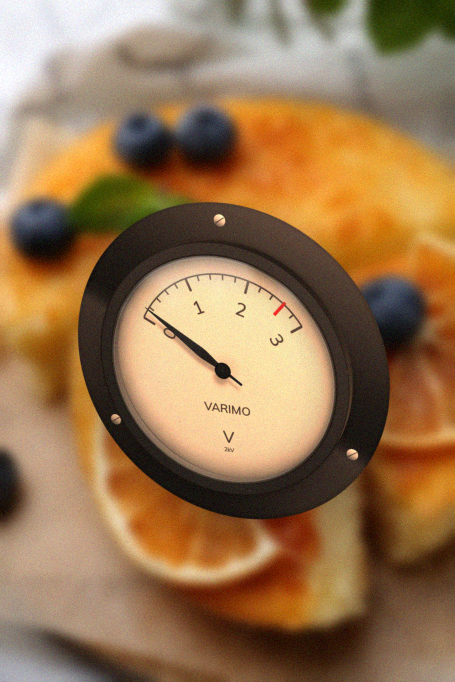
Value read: {"value": 0.2, "unit": "V"}
